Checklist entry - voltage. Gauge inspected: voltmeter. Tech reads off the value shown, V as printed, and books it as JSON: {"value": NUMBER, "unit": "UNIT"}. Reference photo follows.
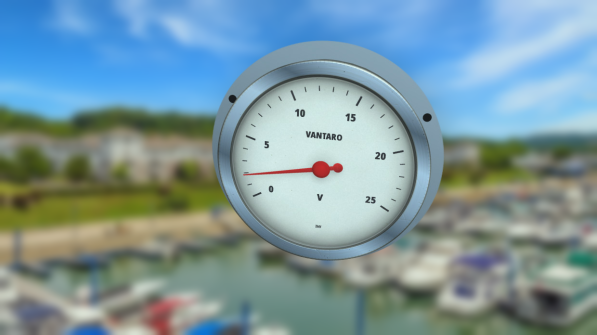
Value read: {"value": 2, "unit": "V"}
